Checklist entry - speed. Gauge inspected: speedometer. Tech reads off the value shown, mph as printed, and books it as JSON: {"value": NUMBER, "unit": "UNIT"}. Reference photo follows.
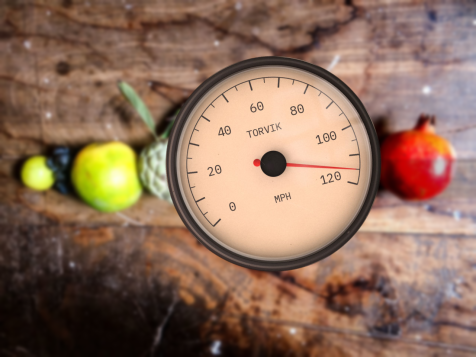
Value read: {"value": 115, "unit": "mph"}
